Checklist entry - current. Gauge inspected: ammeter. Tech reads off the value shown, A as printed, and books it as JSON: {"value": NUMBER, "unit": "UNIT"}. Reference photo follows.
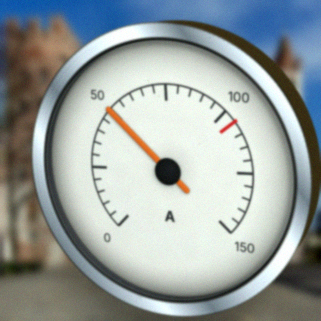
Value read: {"value": 50, "unit": "A"}
